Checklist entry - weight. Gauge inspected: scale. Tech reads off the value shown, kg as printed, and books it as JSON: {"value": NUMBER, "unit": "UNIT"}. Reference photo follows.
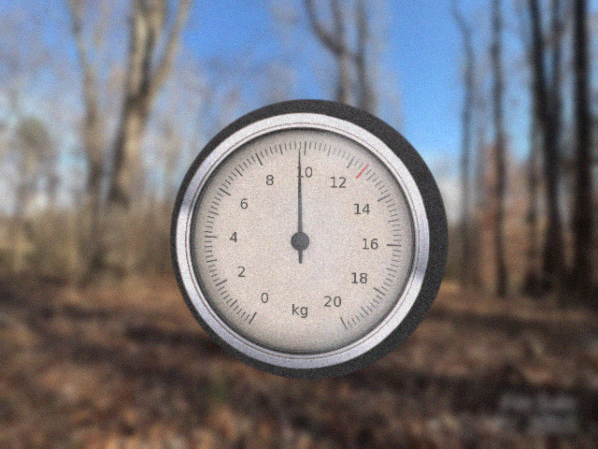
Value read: {"value": 9.8, "unit": "kg"}
